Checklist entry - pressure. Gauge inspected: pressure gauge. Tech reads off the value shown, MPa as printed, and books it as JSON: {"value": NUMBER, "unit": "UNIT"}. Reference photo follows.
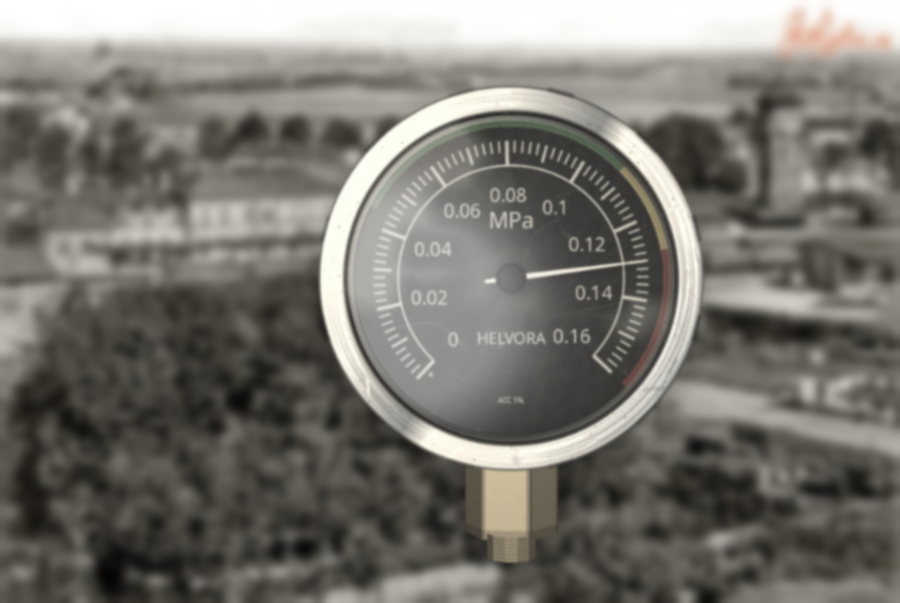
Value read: {"value": 0.13, "unit": "MPa"}
